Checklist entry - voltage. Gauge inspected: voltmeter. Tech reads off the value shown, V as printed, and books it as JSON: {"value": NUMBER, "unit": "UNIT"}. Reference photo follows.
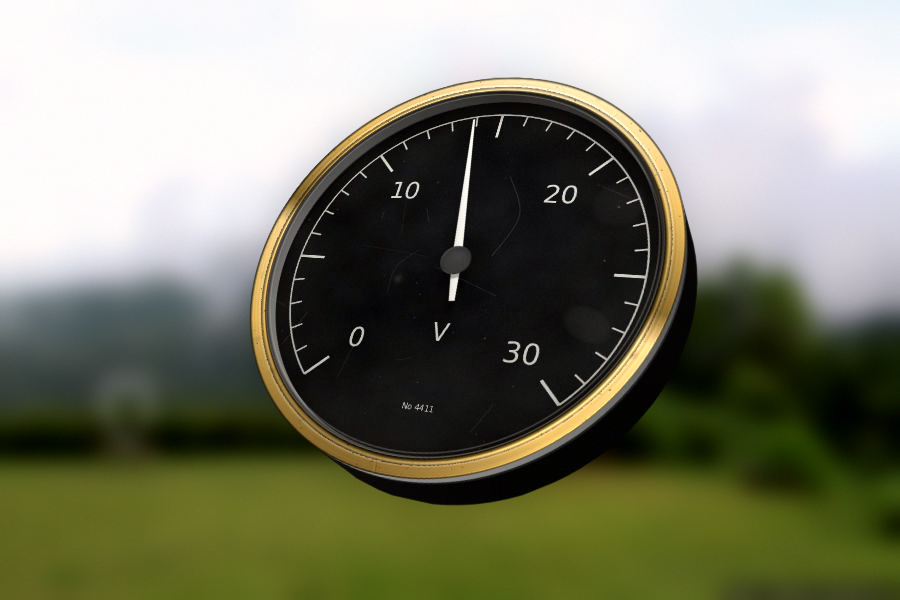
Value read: {"value": 14, "unit": "V"}
